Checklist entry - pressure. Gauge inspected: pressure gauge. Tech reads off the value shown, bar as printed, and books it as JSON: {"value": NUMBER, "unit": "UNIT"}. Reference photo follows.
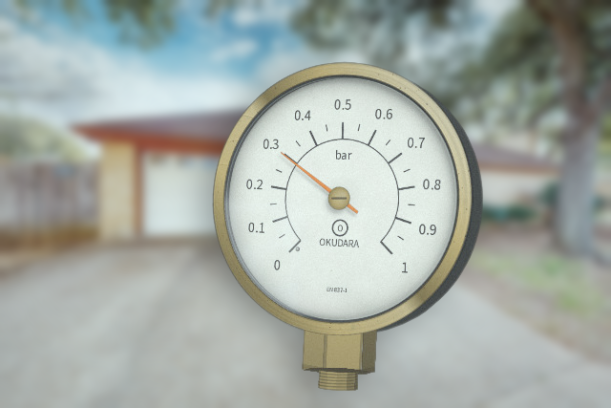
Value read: {"value": 0.3, "unit": "bar"}
